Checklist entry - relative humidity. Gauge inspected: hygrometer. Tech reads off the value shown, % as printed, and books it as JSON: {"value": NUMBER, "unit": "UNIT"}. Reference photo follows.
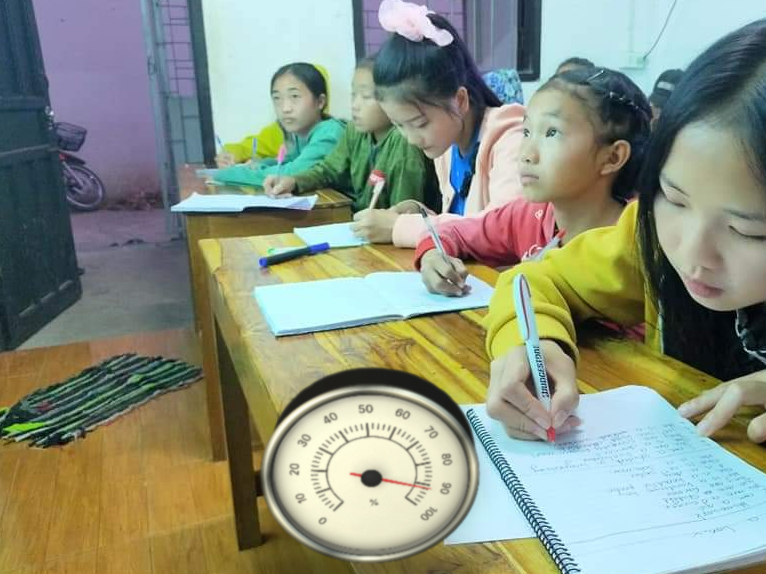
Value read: {"value": 90, "unit": "%"}
